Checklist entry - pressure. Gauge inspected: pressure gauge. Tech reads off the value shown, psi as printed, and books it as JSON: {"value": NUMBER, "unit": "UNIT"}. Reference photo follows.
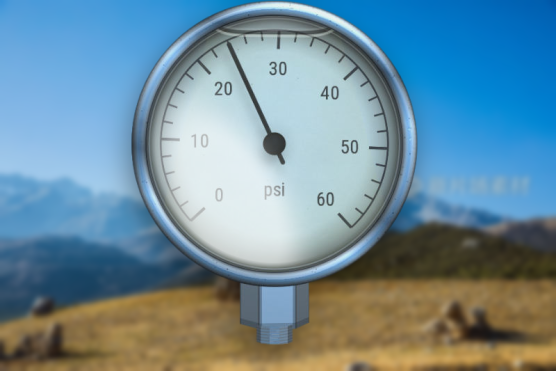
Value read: {"value": 24, "unit": "psi"}
